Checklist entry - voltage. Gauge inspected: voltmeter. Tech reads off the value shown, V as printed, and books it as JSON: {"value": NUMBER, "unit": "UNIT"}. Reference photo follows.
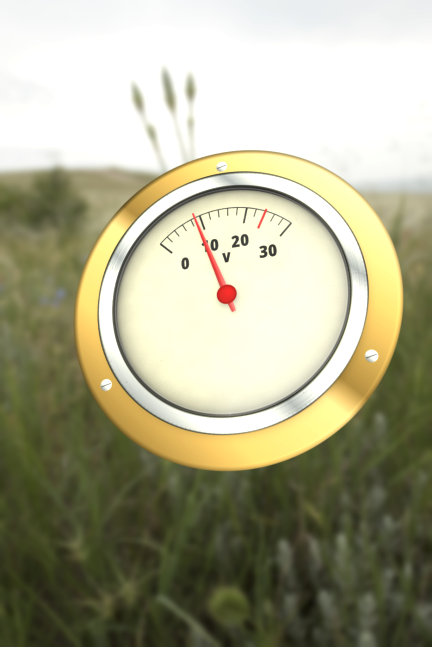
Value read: {"value": 9, "unit": "V"}
